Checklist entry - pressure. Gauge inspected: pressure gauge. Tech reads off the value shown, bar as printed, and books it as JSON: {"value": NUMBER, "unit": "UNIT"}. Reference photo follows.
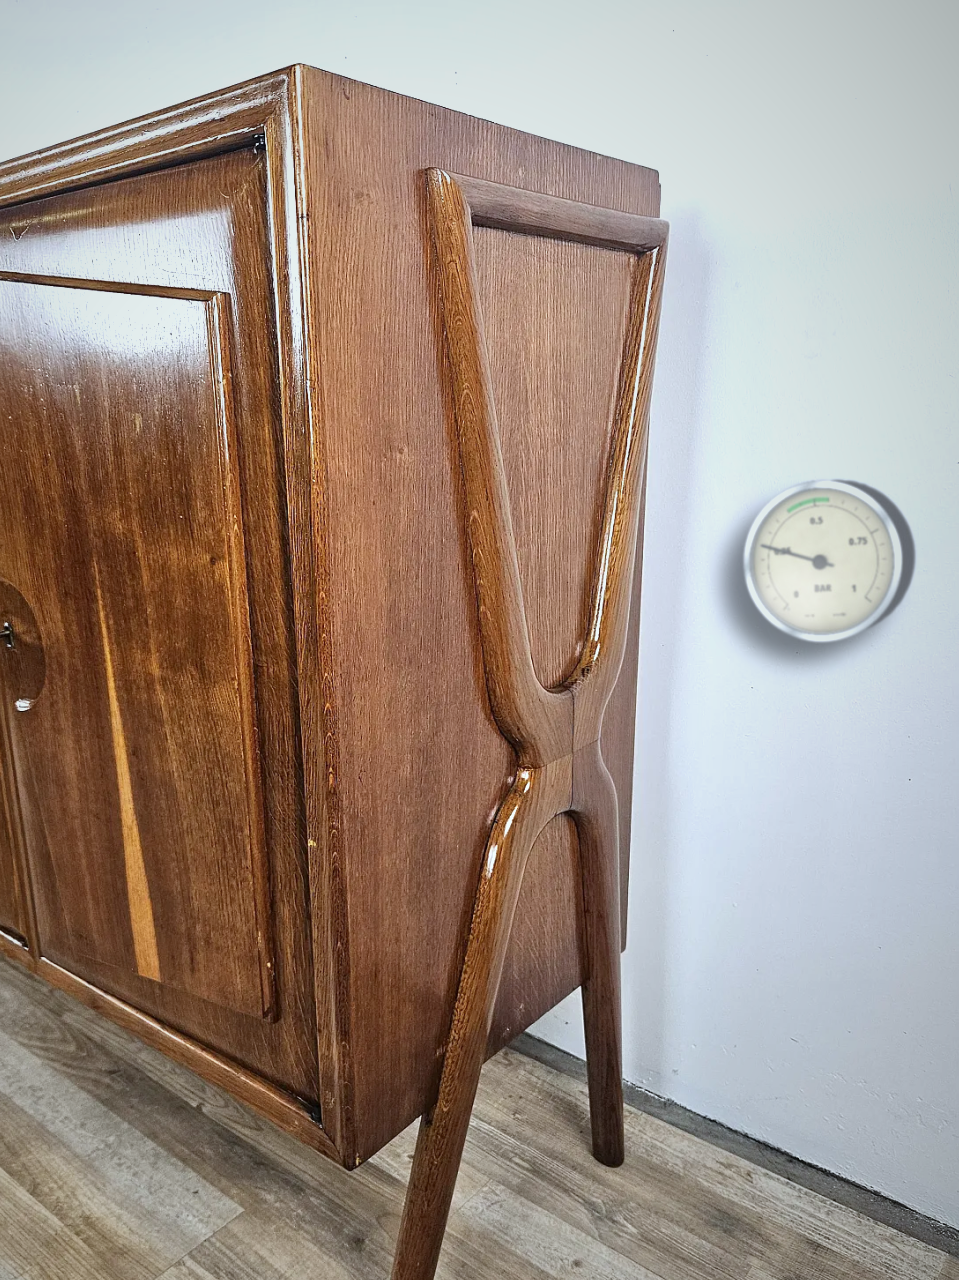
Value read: {"value": 0.25, "unit": "bar"}
